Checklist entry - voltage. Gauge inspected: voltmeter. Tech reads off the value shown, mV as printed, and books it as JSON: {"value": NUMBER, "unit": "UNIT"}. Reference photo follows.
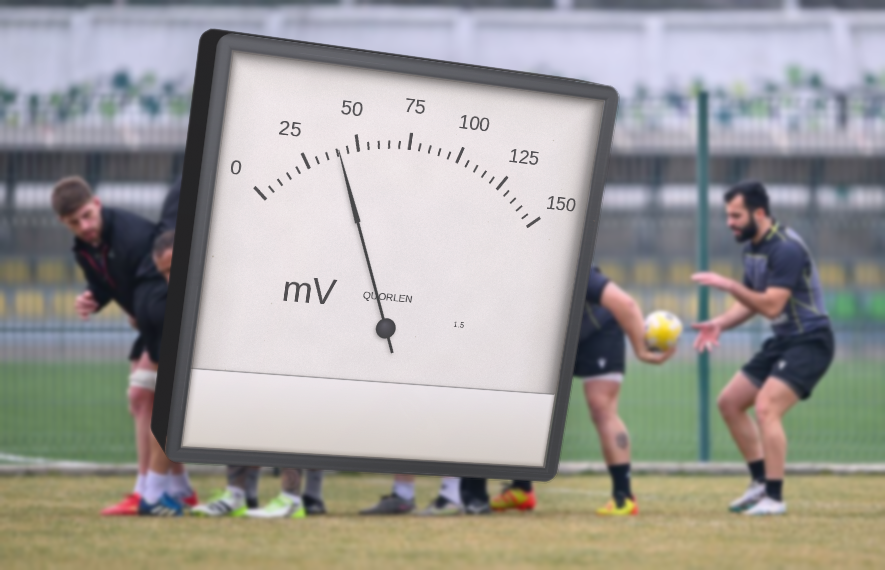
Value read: {"value": 40, "unit": "mV"}
